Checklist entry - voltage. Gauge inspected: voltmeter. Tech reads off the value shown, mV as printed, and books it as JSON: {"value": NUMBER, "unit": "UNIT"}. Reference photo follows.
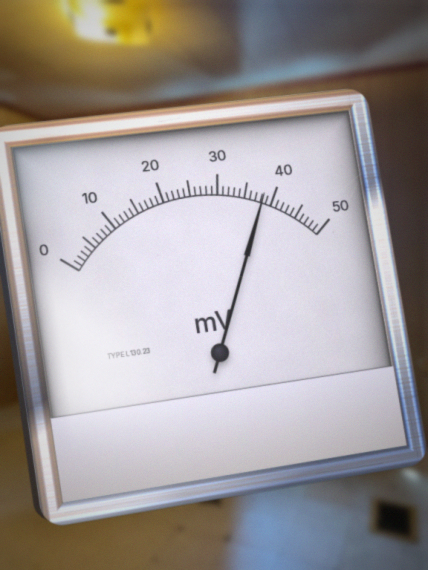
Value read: {"value": 38, "unit": "mV"}
